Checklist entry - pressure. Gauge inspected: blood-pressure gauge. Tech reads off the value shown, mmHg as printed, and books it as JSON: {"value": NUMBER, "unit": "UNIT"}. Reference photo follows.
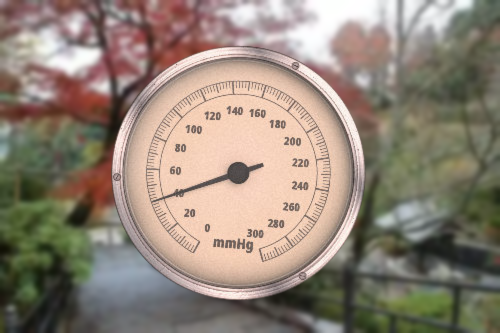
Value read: {"value": 40, "unit": "mmHg"}
